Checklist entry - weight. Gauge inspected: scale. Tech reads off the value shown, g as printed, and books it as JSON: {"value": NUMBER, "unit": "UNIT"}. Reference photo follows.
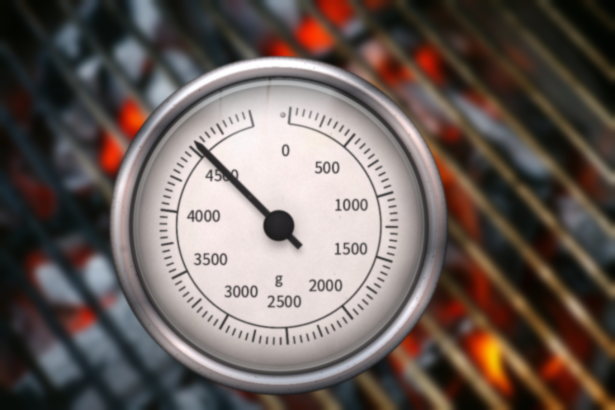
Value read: {"value": 4550, "unit": "g"}
